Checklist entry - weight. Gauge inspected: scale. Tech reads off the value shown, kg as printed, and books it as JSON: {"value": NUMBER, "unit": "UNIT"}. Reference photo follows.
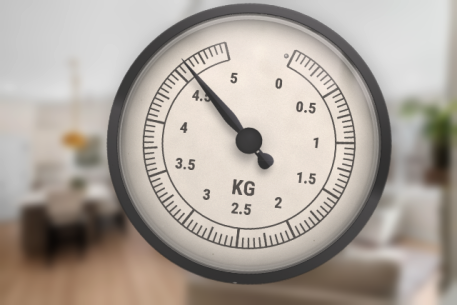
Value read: {"value": 4.6, "unit": "kg"}
